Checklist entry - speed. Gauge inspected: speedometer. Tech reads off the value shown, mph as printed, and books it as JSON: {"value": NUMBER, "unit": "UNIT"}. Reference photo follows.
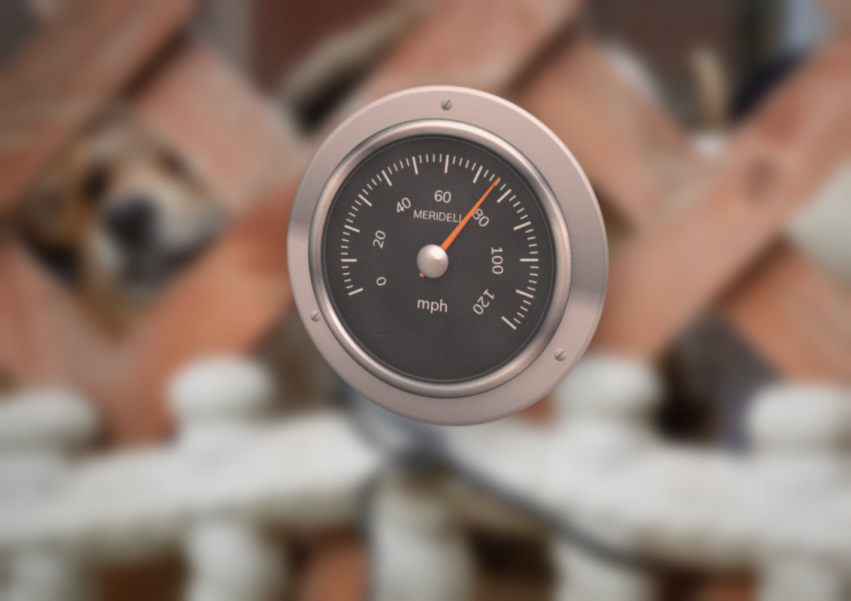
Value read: {"value": 76, "unit": "mph"}
